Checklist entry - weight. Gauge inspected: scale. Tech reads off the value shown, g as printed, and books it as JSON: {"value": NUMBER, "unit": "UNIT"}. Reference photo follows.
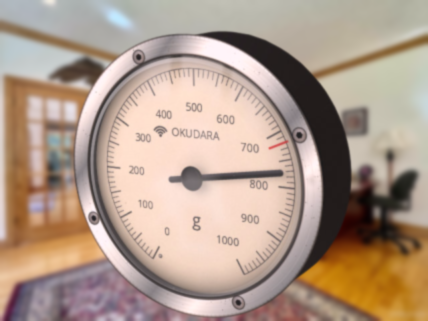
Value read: {"value": 770, "unit": "g"}
